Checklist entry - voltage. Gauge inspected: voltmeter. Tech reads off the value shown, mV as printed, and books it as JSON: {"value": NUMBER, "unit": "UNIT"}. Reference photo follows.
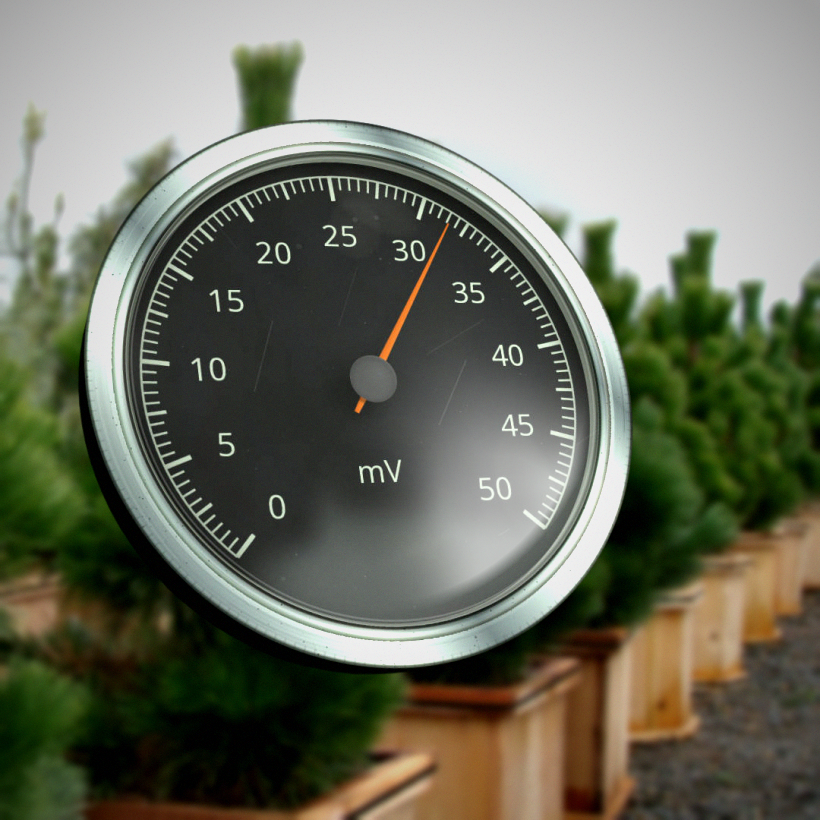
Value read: {"value": 31.5, "unit": "mV"}
